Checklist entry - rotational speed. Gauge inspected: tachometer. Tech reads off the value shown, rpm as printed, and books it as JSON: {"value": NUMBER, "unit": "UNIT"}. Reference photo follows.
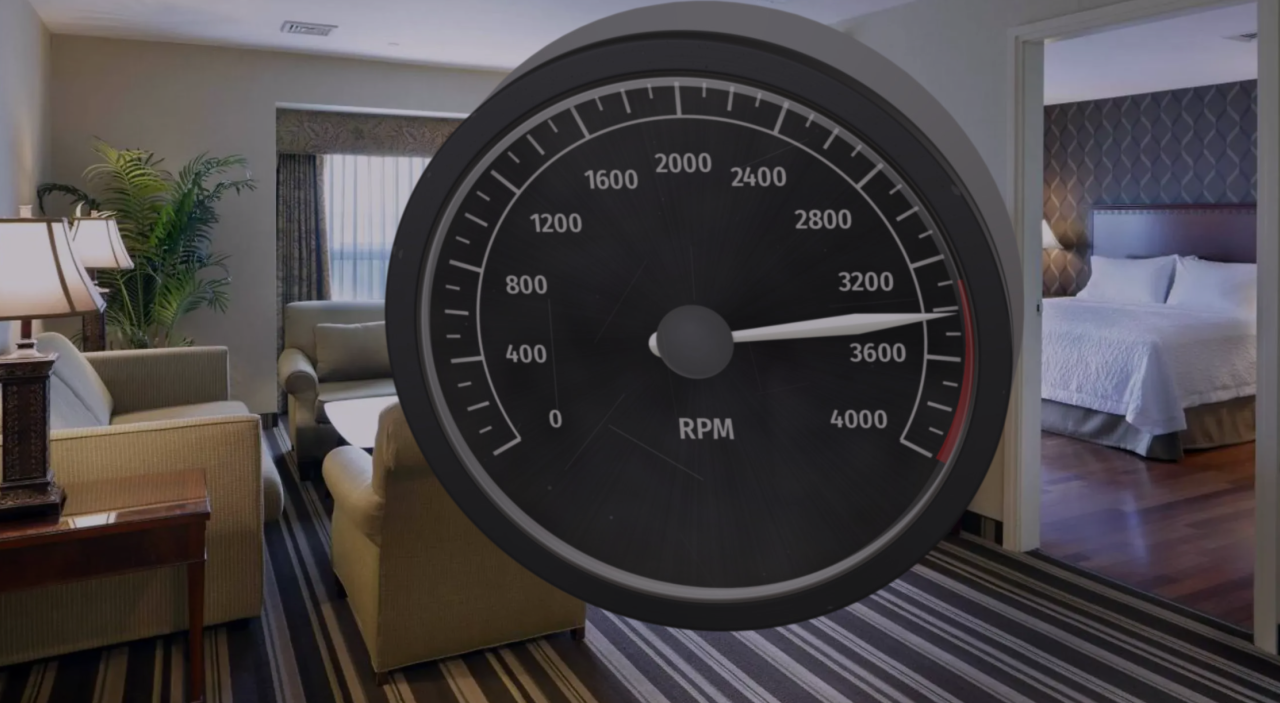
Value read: {"value": 3400, "unit": "rpm"}
